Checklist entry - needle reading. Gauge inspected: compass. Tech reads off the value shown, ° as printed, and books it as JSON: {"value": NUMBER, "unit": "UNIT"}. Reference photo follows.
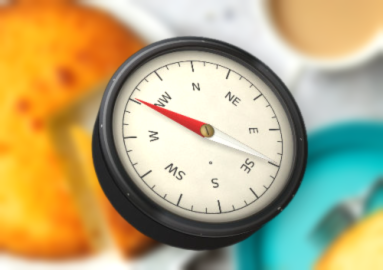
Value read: {"value": 300, "unit": "°"}
